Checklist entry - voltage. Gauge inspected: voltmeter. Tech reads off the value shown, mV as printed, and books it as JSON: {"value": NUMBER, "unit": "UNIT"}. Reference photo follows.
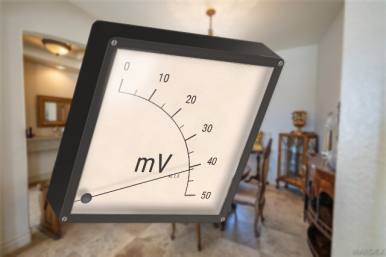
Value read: {"value": 40, "unit": "mV"}
